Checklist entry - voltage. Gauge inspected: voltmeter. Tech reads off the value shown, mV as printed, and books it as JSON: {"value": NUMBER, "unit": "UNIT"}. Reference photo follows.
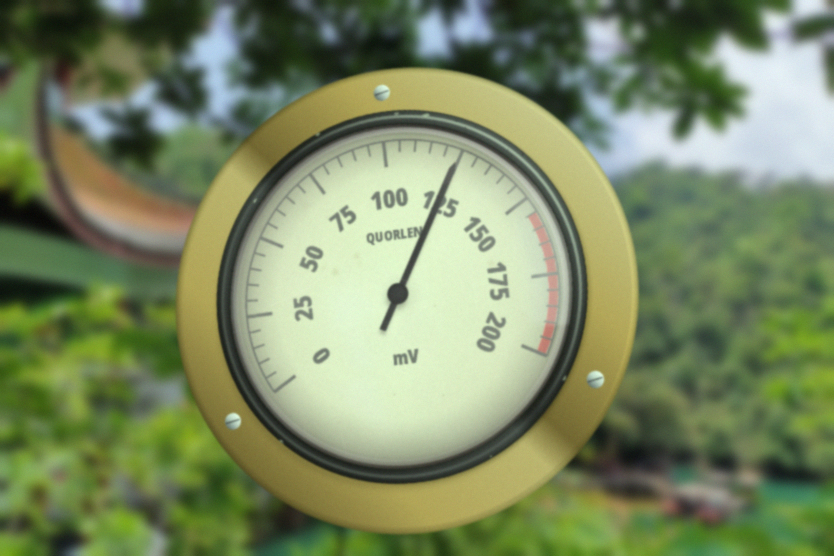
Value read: {"value": 125, "unit": "mV"}
